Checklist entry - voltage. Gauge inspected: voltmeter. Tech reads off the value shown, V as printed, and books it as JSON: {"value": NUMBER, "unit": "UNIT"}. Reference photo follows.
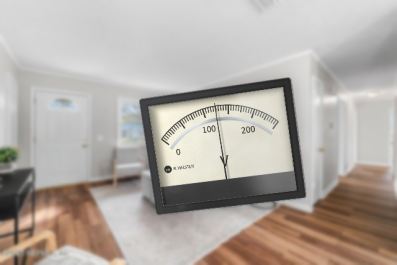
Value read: {"value": 125, "unit": "V"}
